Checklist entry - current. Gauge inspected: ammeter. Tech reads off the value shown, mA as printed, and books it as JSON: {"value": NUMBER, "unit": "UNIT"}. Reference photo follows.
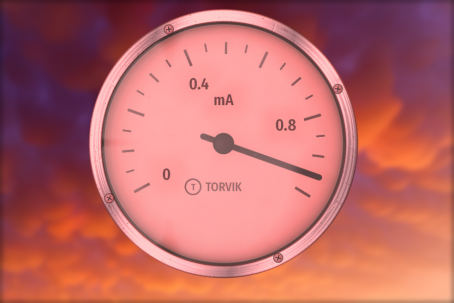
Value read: {"value": 0.95, "unit": "mA"}
